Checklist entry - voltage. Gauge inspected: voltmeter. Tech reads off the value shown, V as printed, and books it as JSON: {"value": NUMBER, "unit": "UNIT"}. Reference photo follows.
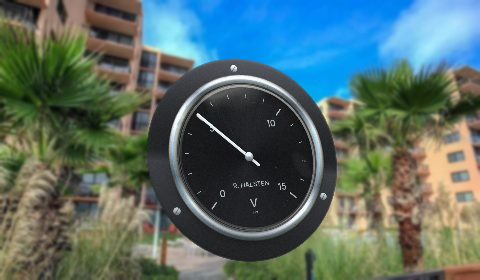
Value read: {"value": 5, "unit": "V"}
